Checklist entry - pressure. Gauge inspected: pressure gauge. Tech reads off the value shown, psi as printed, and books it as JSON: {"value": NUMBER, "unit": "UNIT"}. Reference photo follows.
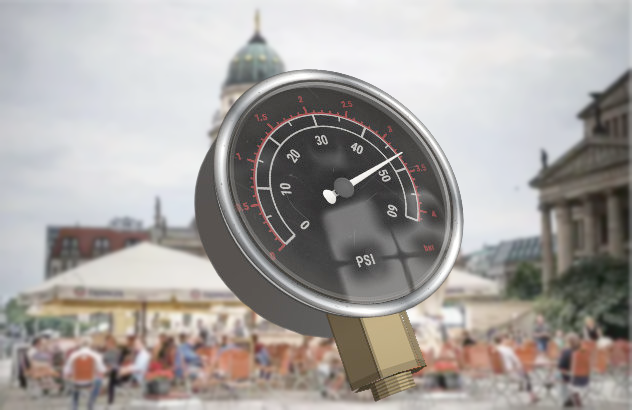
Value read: {"value": 47.5, "unit": "psi"}
